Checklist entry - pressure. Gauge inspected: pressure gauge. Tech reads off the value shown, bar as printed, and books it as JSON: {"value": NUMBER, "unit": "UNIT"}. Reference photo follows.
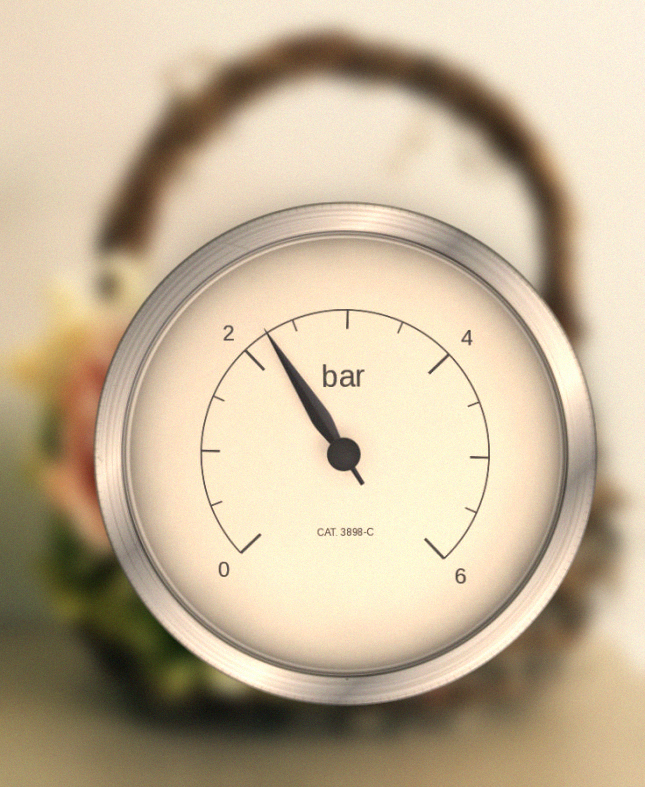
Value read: {"value": 2.25, "unit": "bar"}
